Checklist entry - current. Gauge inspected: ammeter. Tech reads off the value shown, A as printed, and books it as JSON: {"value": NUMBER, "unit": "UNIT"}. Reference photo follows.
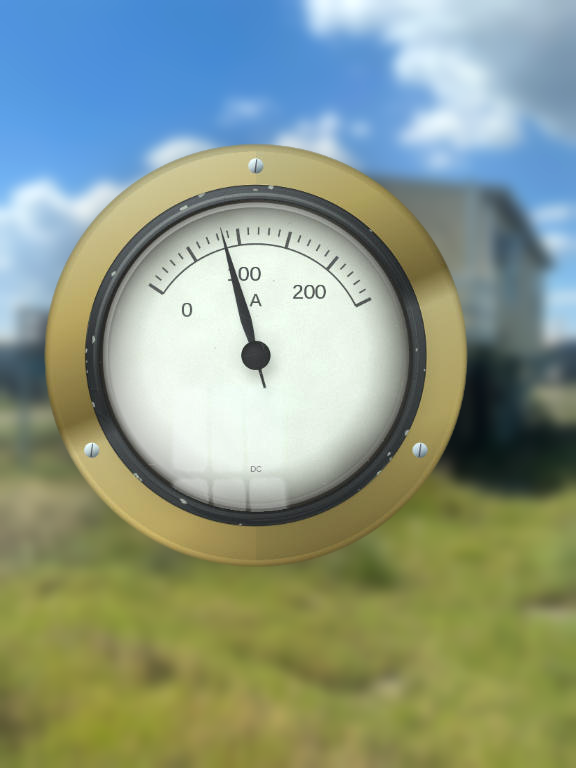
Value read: {"value": 85, "unit": "A"}
